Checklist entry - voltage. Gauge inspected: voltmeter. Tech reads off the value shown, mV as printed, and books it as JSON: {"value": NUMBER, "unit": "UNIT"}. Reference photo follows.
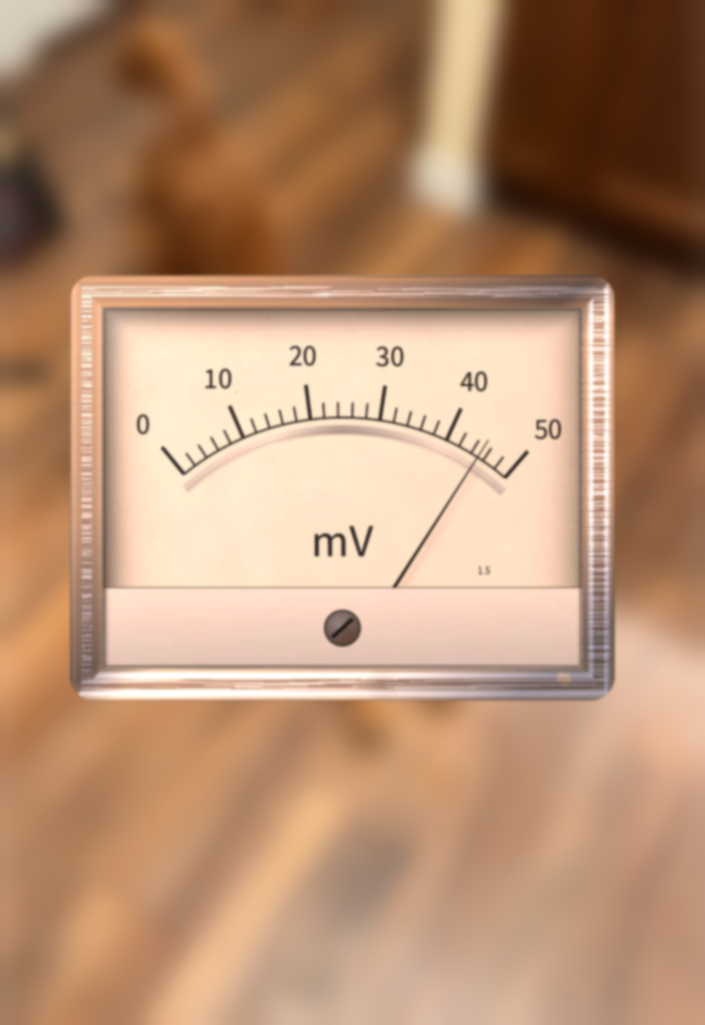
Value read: {"value": 45, "unit": "mV"}
